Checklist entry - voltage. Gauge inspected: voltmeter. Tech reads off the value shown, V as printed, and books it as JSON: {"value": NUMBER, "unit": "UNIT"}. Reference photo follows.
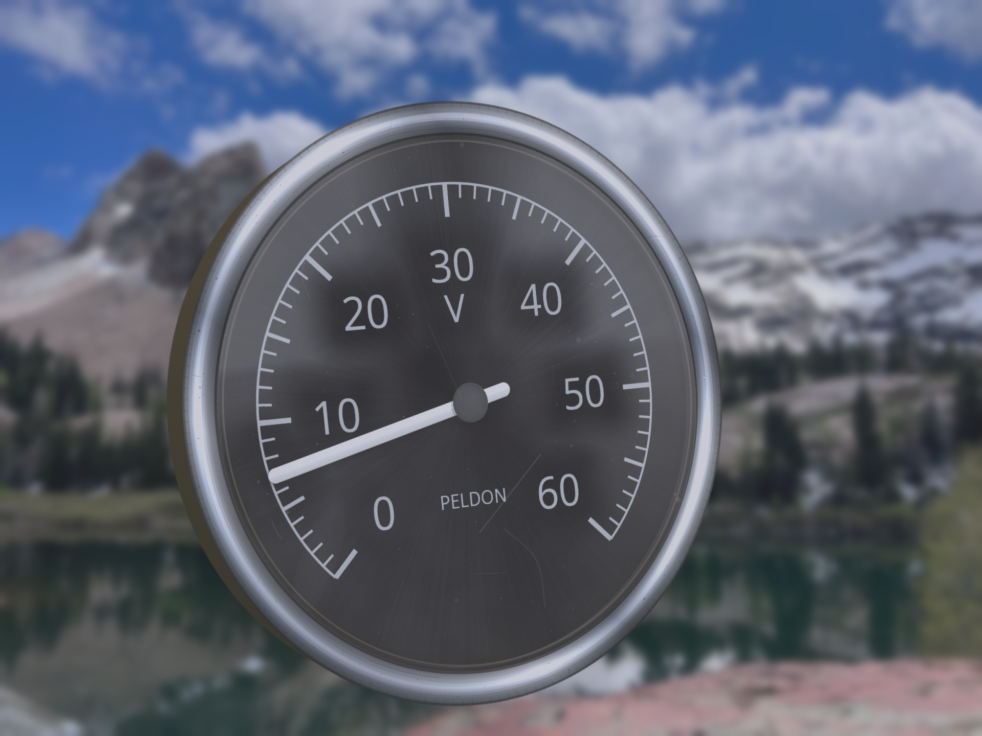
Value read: {"value": 7, "unit": "V"}
